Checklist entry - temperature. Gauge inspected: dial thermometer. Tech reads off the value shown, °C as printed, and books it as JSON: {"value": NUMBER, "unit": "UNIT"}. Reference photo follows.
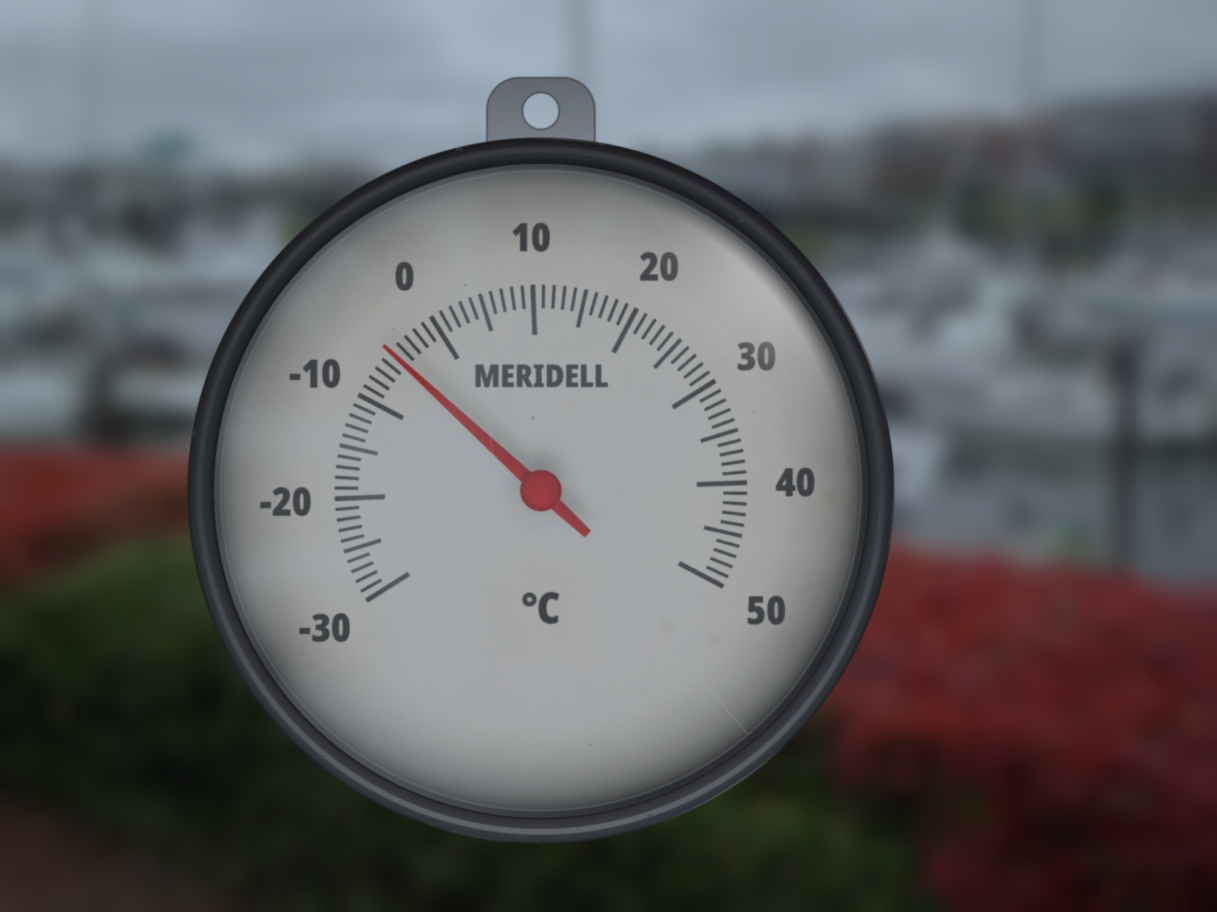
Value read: {"value": -5, "unit": "°C"}
